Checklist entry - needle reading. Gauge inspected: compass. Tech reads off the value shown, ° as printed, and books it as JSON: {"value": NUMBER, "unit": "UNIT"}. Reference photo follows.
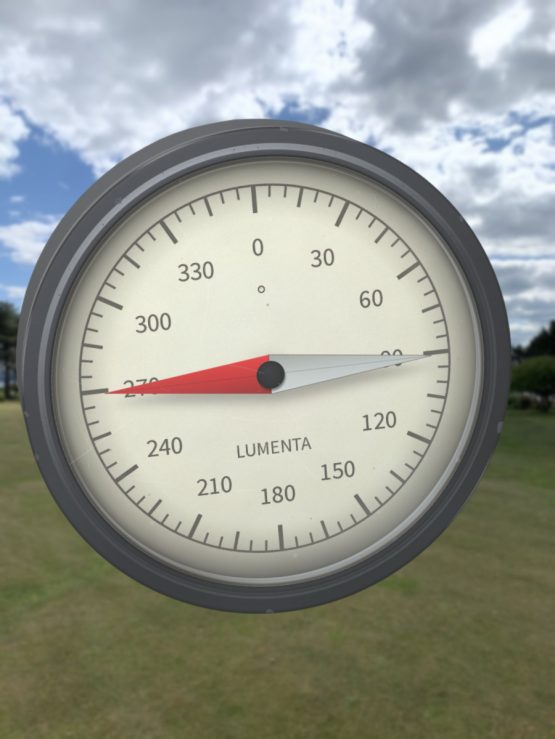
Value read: {"value": 270, "unit": "°"}
